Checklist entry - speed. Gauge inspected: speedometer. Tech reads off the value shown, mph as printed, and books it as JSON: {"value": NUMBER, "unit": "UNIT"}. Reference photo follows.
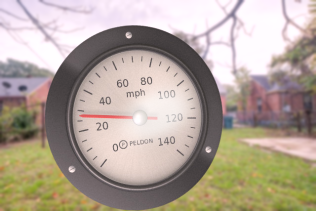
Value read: {"value": 27.5, "unit": "mph"}
